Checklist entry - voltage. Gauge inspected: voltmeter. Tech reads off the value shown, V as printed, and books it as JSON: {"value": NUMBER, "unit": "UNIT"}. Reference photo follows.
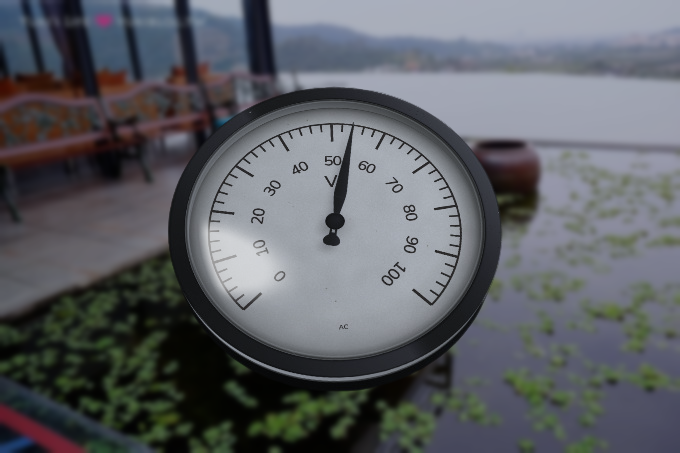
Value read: {"value": 54, "unit": "V"}
